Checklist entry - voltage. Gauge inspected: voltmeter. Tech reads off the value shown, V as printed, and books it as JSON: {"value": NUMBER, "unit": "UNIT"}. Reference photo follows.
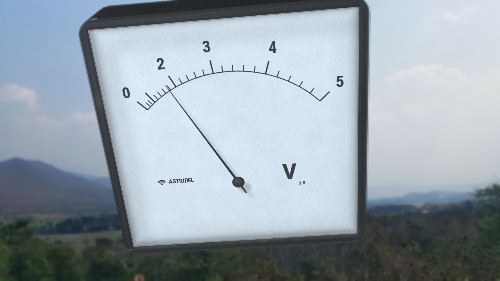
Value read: {"value": 1.8, "unit": "V"}
